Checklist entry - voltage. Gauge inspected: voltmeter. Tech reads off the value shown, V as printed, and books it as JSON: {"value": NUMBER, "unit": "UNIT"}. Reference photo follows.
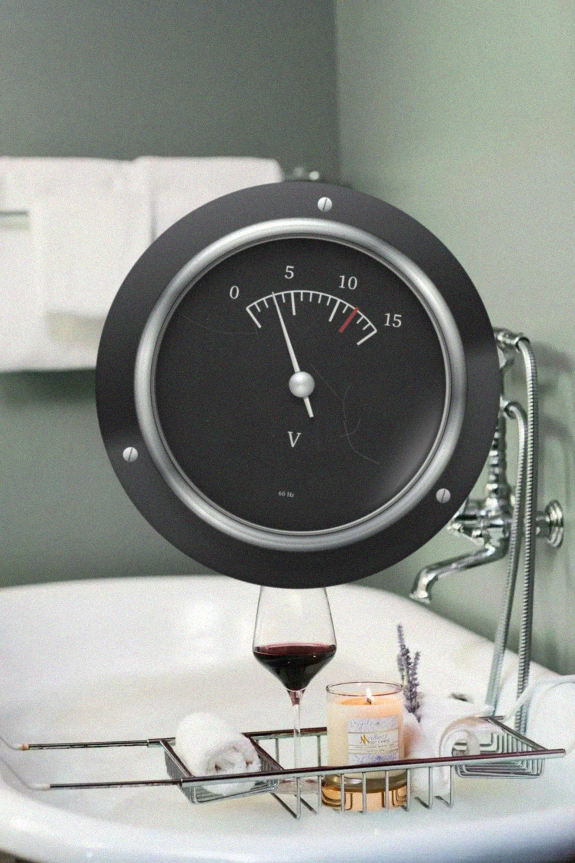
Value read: {"value": 3, "unit": "V"}
